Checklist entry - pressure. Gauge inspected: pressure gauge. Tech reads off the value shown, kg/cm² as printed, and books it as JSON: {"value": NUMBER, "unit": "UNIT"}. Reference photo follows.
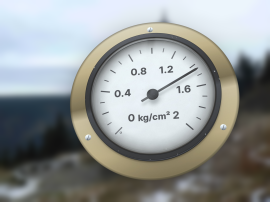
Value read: {"value": 1.45, "unit": "kg/cm²"}
